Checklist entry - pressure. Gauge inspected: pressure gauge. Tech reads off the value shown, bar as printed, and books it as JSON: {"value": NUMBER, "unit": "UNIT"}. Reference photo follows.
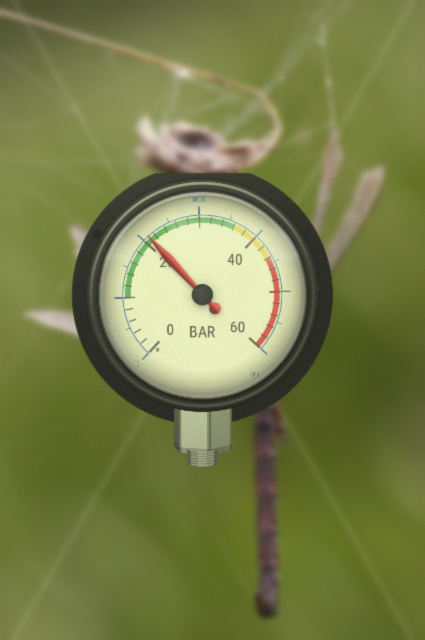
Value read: {"value": 21, "unit": "bar"}
